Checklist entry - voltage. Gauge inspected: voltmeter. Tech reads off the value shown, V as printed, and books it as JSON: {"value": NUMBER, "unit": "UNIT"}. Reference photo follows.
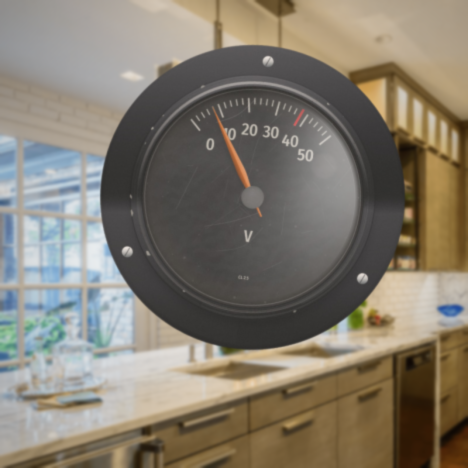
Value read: {"value": 8, "unit": "V"}
